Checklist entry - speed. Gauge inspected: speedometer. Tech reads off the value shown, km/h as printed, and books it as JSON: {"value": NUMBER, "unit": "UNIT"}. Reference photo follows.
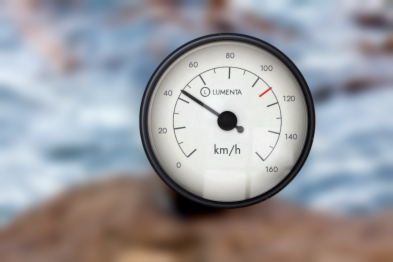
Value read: {"value": 45, "unit": "km/h"}
